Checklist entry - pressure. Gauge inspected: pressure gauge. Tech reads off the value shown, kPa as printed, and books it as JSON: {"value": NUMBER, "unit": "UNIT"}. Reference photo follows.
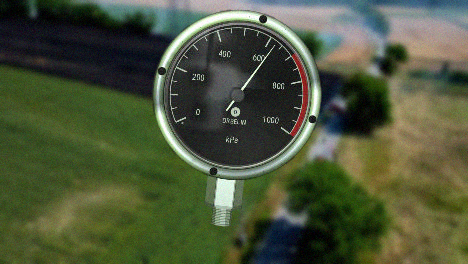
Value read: {"value": 625, "unit": "kPa"}
